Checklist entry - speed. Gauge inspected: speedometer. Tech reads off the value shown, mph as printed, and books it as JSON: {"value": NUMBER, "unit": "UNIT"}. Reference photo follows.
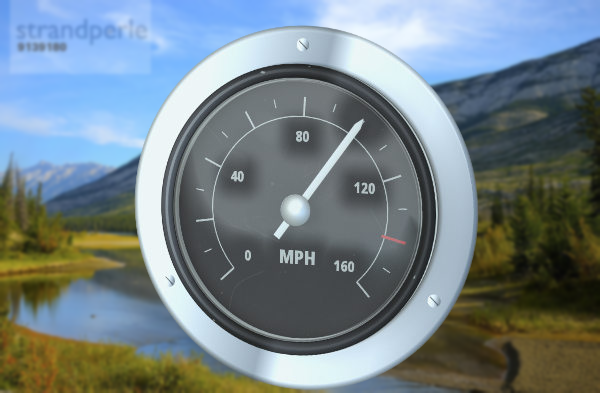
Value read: {"value": 100, "unit": "mph"}
